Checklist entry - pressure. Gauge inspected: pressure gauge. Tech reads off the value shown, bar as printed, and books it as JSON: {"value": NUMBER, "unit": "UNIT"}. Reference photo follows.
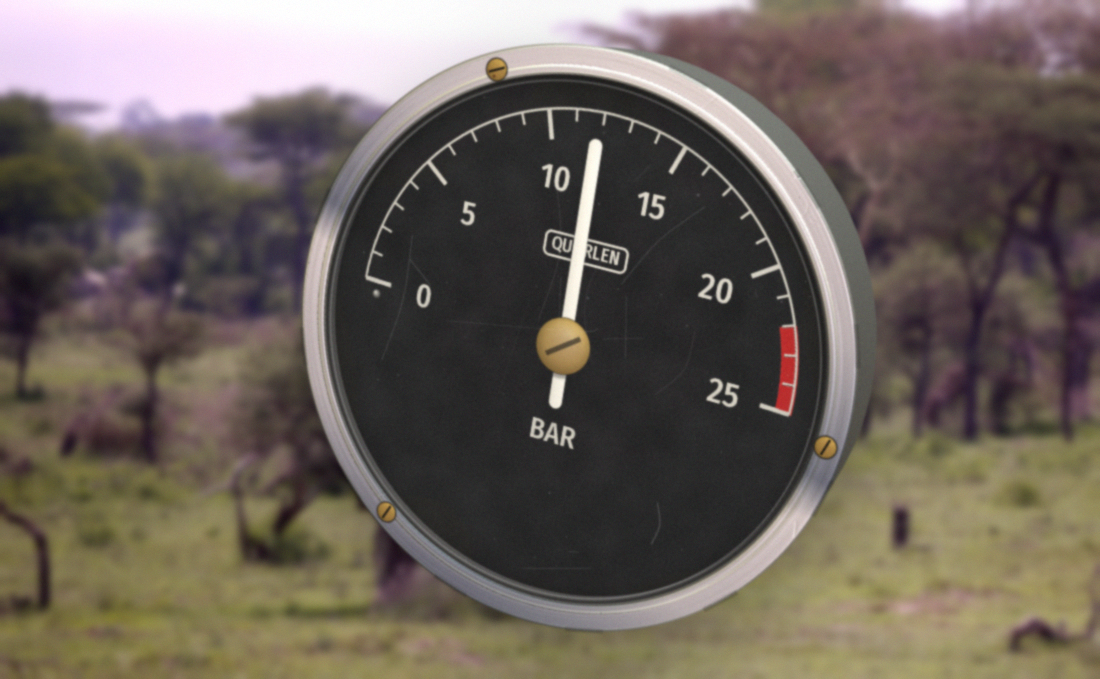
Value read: {"value": 12, "unit": "bar"}
